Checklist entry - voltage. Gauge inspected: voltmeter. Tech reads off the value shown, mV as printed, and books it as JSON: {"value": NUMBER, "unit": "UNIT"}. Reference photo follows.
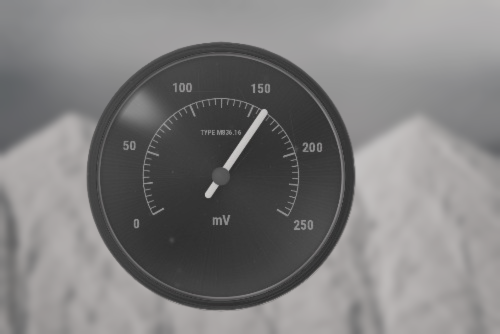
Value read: {"value": 160, "unit": "mV"}
